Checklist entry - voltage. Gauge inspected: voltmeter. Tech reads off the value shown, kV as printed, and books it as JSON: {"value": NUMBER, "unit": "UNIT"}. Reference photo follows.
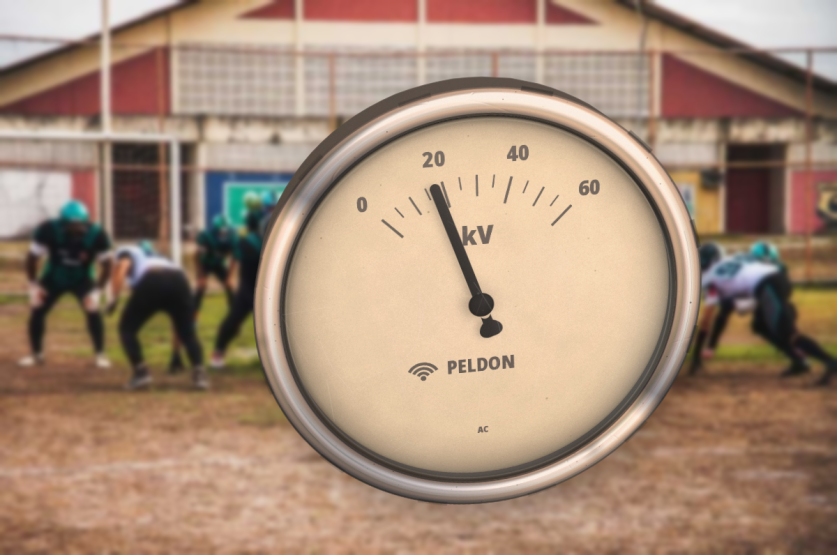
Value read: {"value": 17.5, "unit": "kV"}
